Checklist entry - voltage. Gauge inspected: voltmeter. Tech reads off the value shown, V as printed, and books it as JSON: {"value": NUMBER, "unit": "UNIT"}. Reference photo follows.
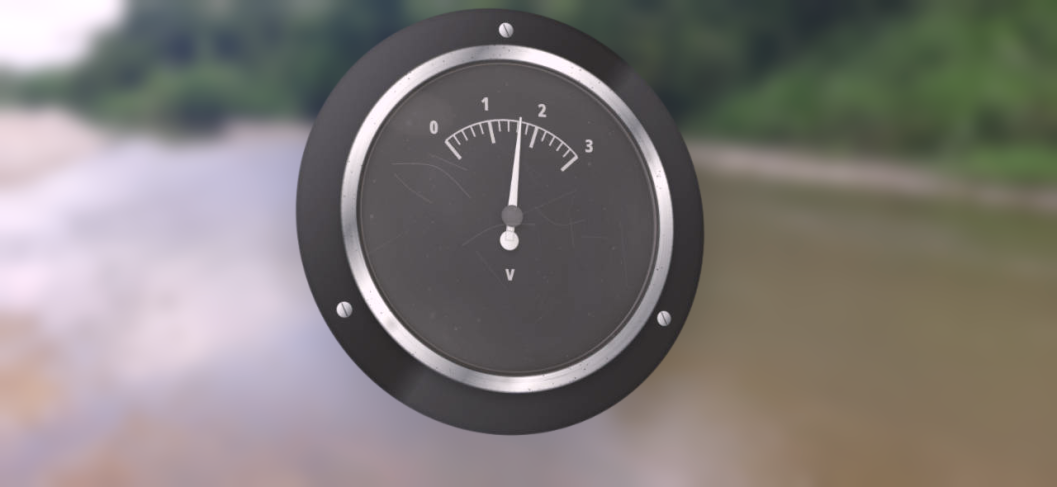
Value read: {"value": 1.6, "unit": "V"}
